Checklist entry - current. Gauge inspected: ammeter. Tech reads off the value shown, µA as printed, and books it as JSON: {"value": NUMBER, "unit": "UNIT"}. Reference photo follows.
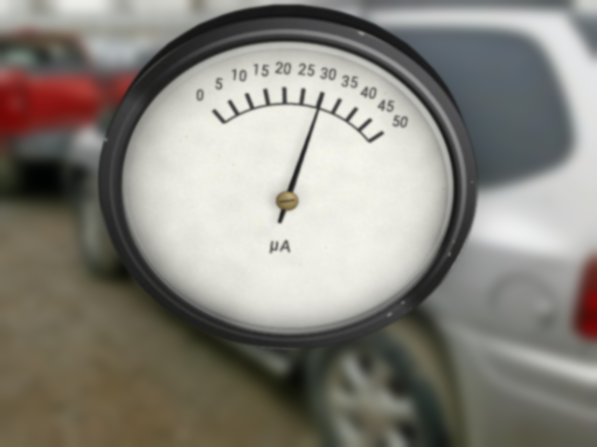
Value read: {"value": 30, "unit": "µA"}
